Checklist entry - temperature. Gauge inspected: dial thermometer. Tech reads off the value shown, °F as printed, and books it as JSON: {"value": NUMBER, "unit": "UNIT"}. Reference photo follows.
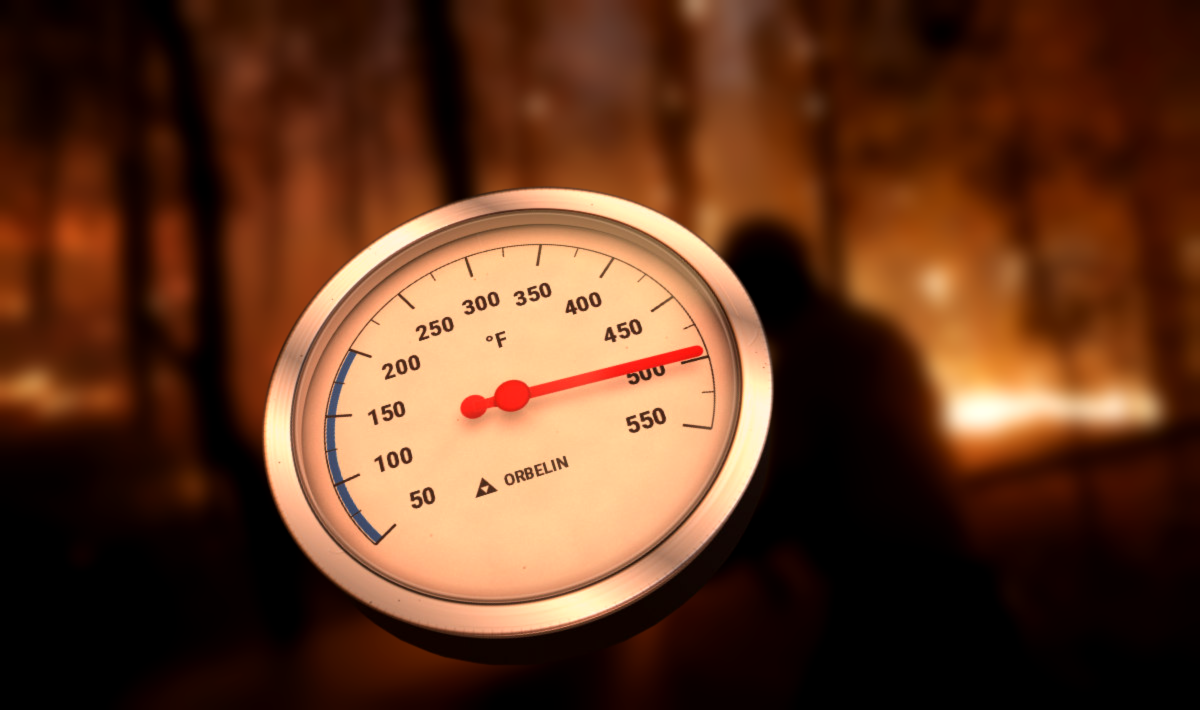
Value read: {"value": 500, "unit": "°F"}
